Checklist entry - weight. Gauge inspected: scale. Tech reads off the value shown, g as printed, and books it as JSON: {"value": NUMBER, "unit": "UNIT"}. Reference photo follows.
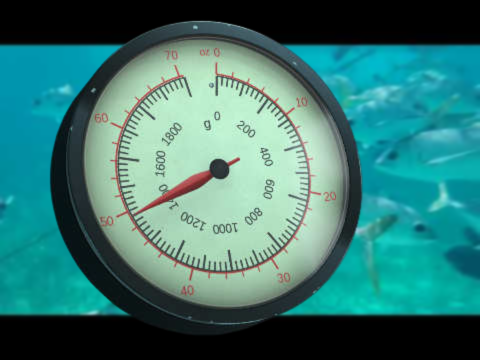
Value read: {"value": 1400, "unit": "g"}
